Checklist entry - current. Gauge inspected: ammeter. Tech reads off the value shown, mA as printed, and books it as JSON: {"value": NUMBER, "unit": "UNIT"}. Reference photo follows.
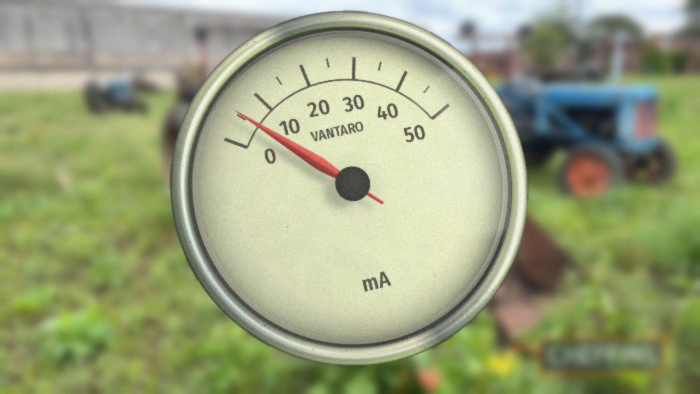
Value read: {"value": 5, "unit": "mA"}
